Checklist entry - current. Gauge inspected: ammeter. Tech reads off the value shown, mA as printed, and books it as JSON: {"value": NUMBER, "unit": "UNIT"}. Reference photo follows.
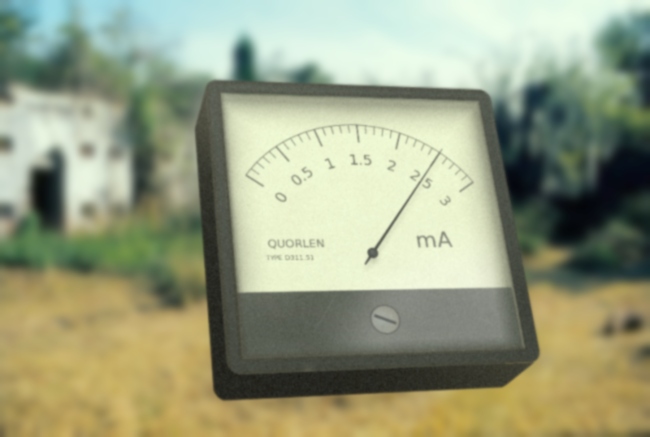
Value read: {"value": 2.5, "unit": "mA"}
